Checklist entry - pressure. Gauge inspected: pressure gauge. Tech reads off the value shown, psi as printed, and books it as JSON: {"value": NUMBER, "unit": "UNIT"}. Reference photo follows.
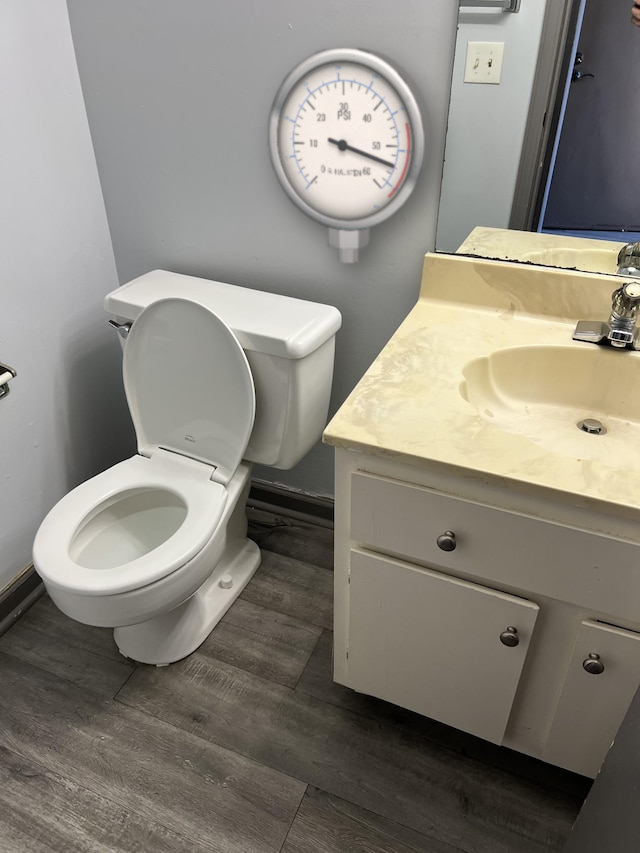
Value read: {"value": 54, "unit": "psi"}
